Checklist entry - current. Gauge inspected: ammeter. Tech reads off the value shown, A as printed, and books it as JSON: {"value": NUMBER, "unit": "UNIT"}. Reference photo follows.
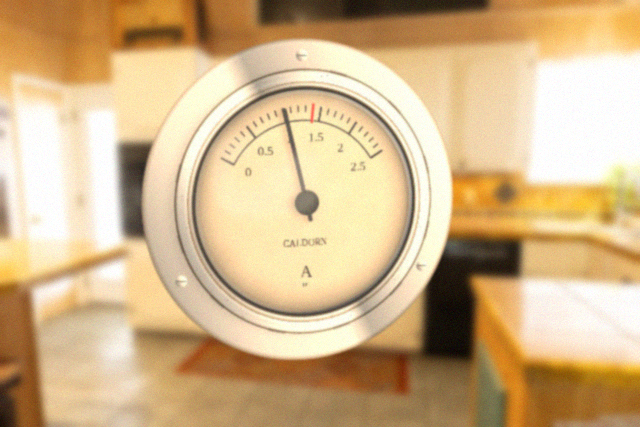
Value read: {"value": 1, "unit": "A"}
